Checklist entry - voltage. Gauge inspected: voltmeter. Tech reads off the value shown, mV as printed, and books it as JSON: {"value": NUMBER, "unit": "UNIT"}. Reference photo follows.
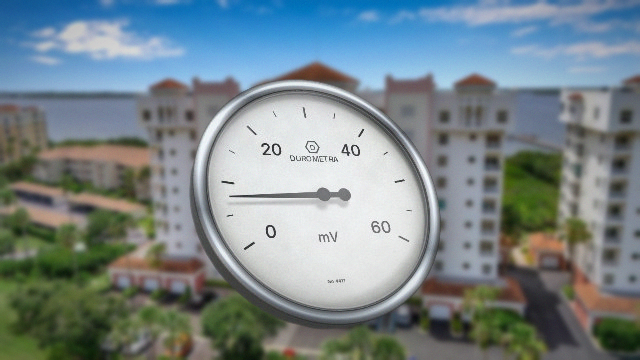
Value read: {"value": 7.5, "unit": "mV"}
